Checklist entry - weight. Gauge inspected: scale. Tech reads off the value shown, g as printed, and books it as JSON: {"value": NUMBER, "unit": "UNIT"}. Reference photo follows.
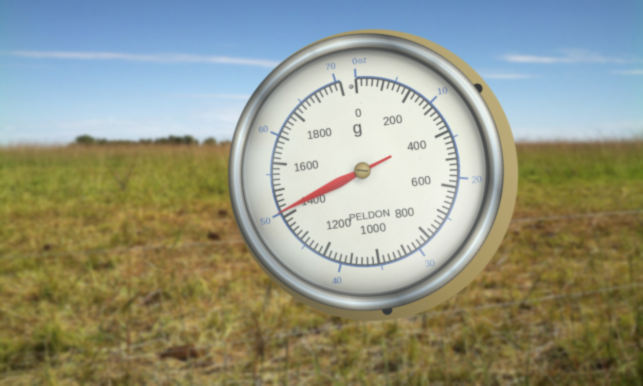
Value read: {"value": 1420, "unit": "g"}
